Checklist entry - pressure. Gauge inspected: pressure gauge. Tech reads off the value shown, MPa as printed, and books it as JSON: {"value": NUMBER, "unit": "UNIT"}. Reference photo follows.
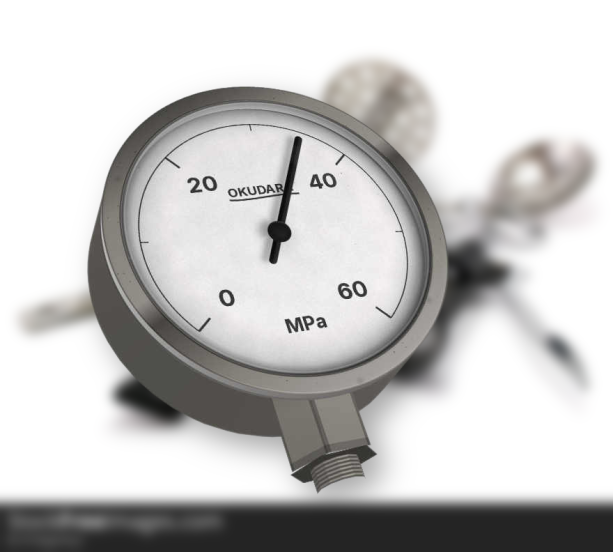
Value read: {"value": 35, "unit": "MPa"}
